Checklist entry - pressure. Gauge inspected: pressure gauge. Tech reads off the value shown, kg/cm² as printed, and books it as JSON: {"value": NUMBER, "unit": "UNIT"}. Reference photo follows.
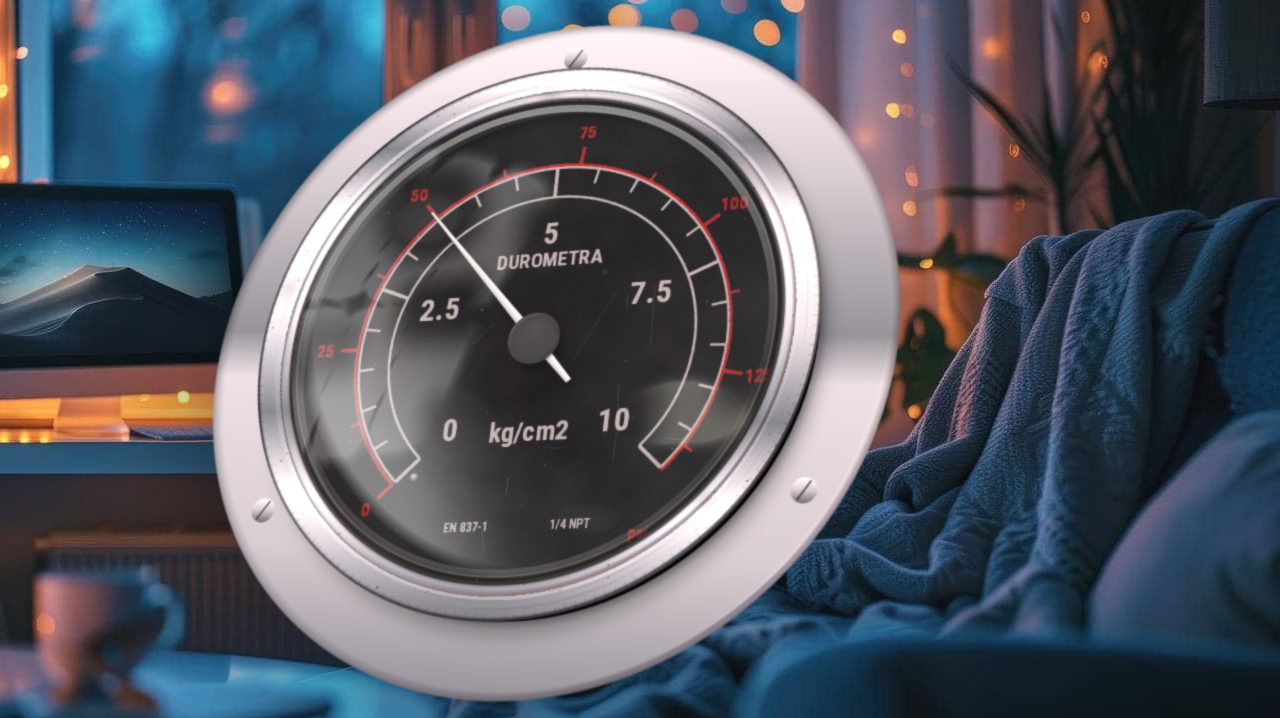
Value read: {"value": 3.5, "unit": "kg/cm²"}
